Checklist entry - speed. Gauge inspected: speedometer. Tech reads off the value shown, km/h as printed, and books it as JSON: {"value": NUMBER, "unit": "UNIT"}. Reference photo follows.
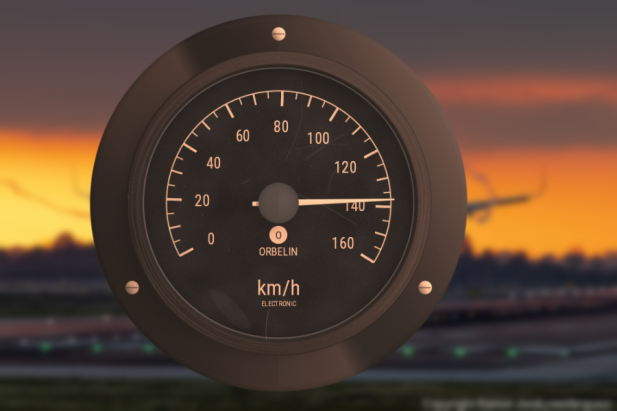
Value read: {"value": 137.5, "unit": "km/h"}
